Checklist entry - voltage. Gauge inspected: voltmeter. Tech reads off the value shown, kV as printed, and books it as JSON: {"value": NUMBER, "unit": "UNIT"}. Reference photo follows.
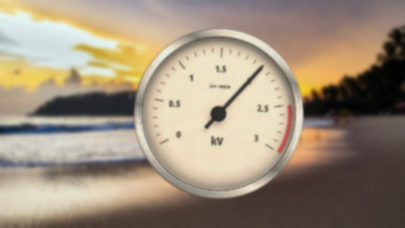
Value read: {"value": 2, "unit": "kV"}
